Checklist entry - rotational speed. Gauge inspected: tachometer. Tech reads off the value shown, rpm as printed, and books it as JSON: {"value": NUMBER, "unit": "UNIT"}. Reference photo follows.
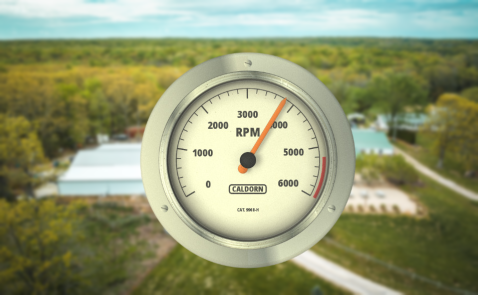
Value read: {"value": 3800, "unit": "rpm"}
